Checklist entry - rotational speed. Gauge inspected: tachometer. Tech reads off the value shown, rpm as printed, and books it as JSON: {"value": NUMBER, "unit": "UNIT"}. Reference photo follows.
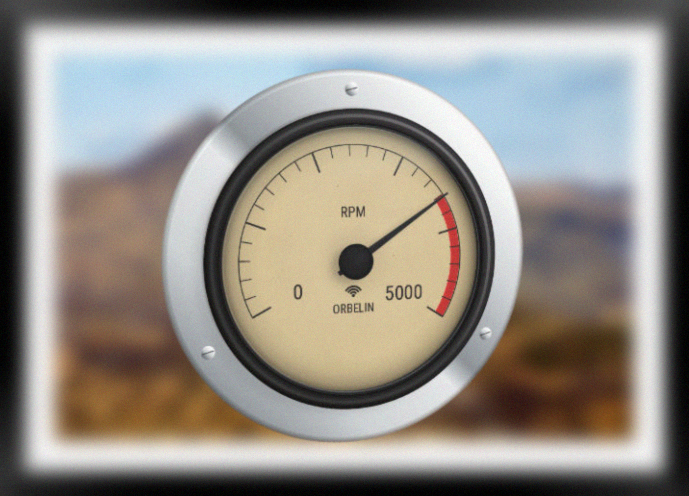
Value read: {"value": 3600, "unit": "rpm"}
